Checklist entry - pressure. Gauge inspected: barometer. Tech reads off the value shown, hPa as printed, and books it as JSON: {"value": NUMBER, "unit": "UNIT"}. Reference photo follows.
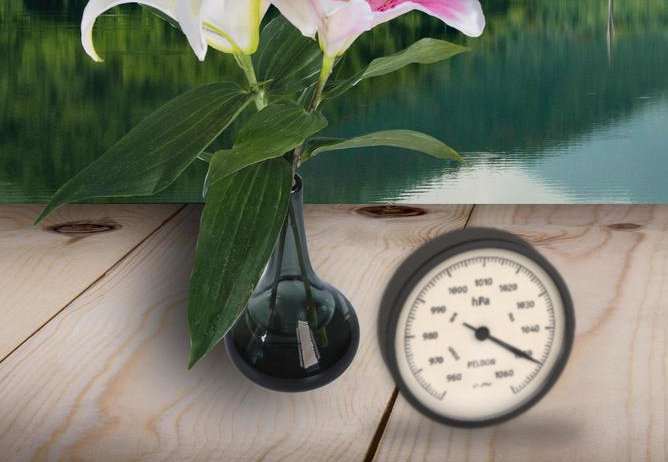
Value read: {"value": 1050, "unit": "hPa"}
